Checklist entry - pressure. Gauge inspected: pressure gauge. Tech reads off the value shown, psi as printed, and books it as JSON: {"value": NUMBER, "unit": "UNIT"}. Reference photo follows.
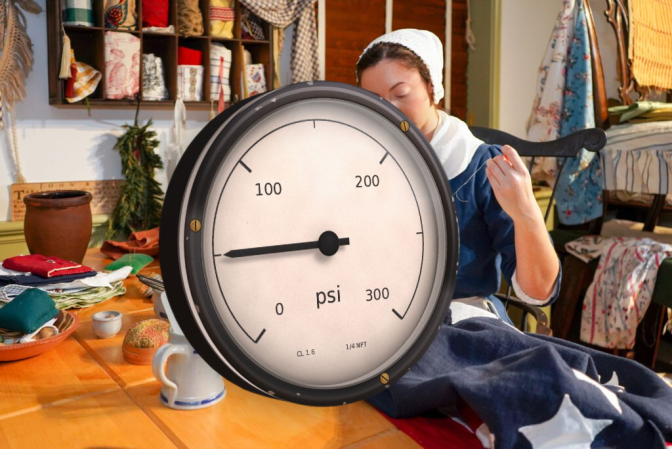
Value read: {"value": 50, "unit": "psi"}
